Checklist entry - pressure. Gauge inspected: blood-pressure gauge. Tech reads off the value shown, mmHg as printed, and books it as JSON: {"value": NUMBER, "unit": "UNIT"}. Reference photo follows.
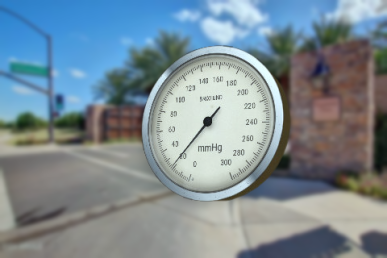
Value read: {"value": 20, "unit": "mmHg"}
